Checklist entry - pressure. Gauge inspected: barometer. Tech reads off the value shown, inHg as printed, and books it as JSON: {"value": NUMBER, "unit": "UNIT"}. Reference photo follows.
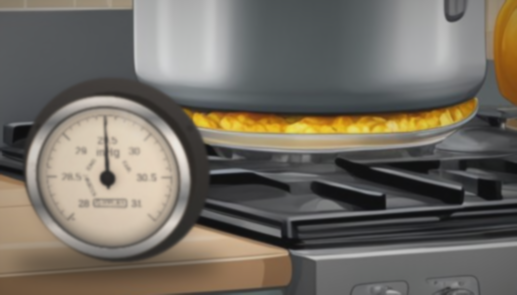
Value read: {"value": 29.5, "unit": "inHg"}
